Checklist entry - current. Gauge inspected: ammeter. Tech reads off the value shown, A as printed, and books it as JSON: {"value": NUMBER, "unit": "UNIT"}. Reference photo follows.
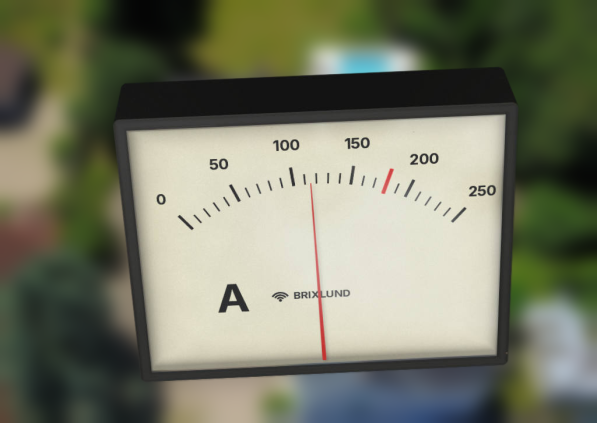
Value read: {"value": 115, "unit": "A"}
